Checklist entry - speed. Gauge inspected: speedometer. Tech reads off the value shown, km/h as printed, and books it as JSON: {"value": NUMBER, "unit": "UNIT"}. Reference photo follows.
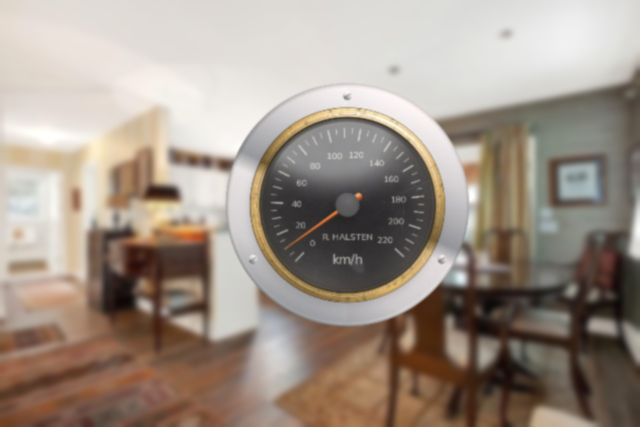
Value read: {"value": 10, "unit": "km/h"}
